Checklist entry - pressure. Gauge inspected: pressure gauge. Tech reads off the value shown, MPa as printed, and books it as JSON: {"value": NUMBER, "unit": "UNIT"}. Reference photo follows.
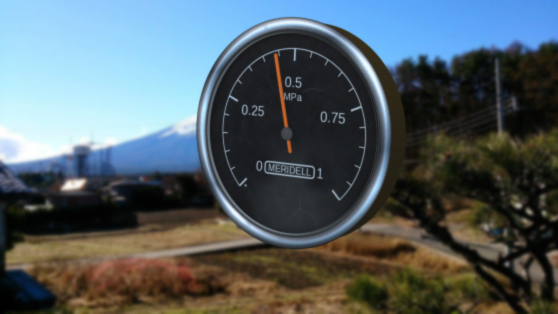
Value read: {"value": 0.45, "unit": "MPa"}
